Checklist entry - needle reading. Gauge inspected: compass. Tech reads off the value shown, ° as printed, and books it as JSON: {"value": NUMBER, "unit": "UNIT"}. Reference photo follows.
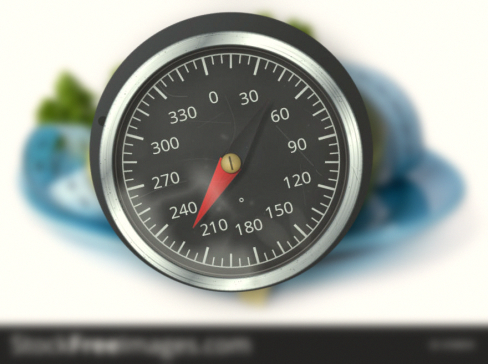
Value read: {"value": 225, "unit": "°"}
